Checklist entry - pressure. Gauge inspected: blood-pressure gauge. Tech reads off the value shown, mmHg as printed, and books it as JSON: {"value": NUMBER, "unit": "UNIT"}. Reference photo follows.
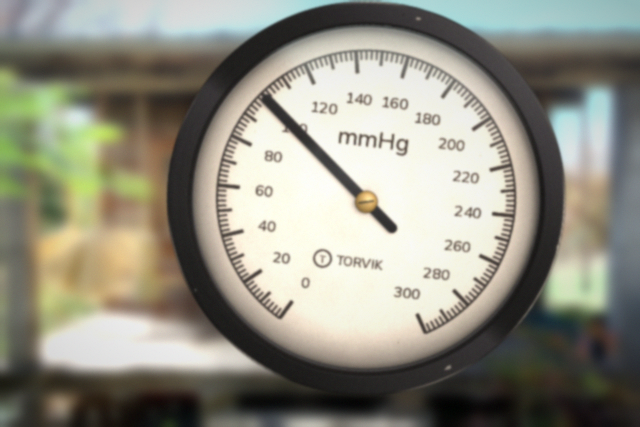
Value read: {"value": 100, "unit": "mmHg"}
